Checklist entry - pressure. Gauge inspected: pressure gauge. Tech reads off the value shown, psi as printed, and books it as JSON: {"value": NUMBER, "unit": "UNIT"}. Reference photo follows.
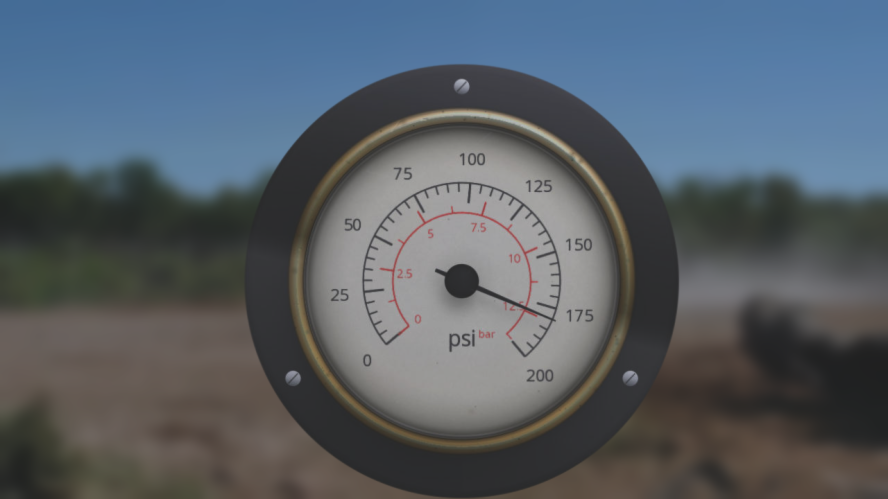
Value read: {"value": 180, "unit": "psi"}
